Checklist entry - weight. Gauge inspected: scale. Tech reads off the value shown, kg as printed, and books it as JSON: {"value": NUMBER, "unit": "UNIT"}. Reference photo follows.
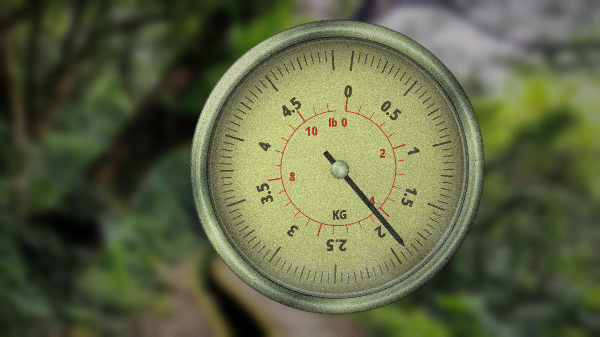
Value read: {"value": 1.9, "unit": "kg"}
